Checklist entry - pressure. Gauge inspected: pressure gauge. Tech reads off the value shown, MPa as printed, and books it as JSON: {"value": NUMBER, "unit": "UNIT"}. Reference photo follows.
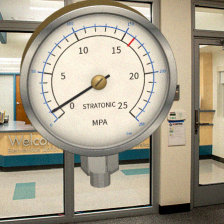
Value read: {"value": 1, "unit": "MPa"}
